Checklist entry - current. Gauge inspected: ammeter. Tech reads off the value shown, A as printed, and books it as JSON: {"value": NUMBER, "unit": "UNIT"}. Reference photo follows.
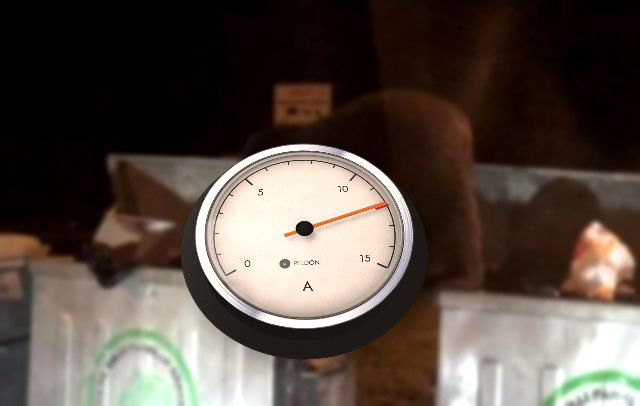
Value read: {"value": 12, "unit": "A"}
